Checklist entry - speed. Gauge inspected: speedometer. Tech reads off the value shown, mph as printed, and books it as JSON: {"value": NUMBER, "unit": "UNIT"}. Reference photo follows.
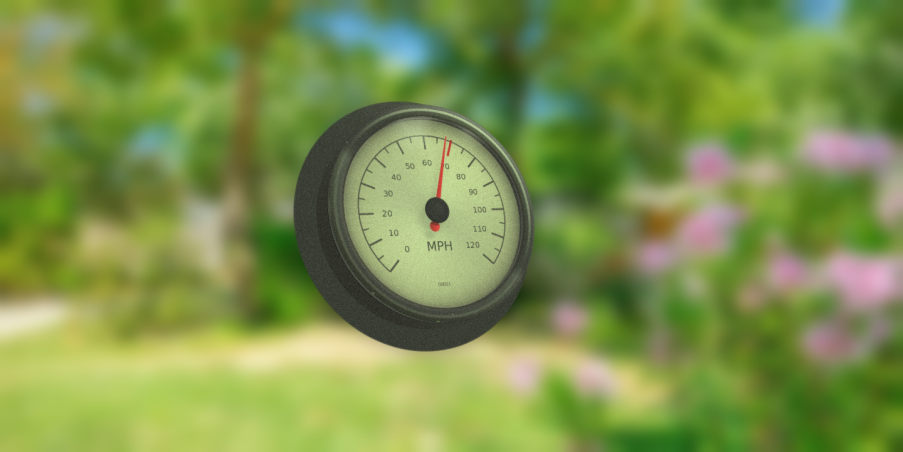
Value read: {"value": 67.5, "unit": "mph"}
